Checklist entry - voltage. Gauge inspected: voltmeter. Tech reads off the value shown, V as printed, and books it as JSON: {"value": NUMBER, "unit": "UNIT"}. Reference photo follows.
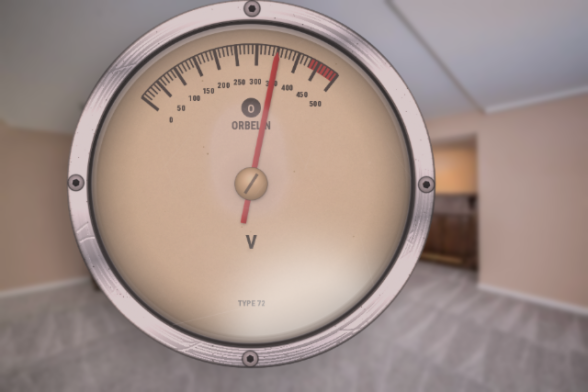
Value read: {"value": 350, "unit": "V"}
